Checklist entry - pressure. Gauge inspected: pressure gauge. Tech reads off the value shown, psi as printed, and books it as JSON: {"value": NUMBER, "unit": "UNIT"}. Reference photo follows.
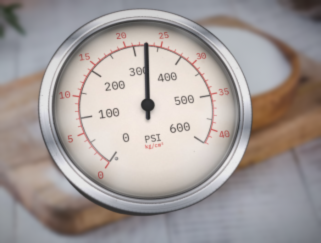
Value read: {"value": 325, "unit": "psi"}
